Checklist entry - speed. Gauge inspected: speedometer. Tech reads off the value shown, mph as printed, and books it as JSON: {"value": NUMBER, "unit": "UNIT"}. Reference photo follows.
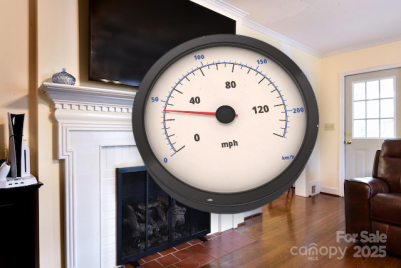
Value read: {"value": 25, "unit": "mph"}
